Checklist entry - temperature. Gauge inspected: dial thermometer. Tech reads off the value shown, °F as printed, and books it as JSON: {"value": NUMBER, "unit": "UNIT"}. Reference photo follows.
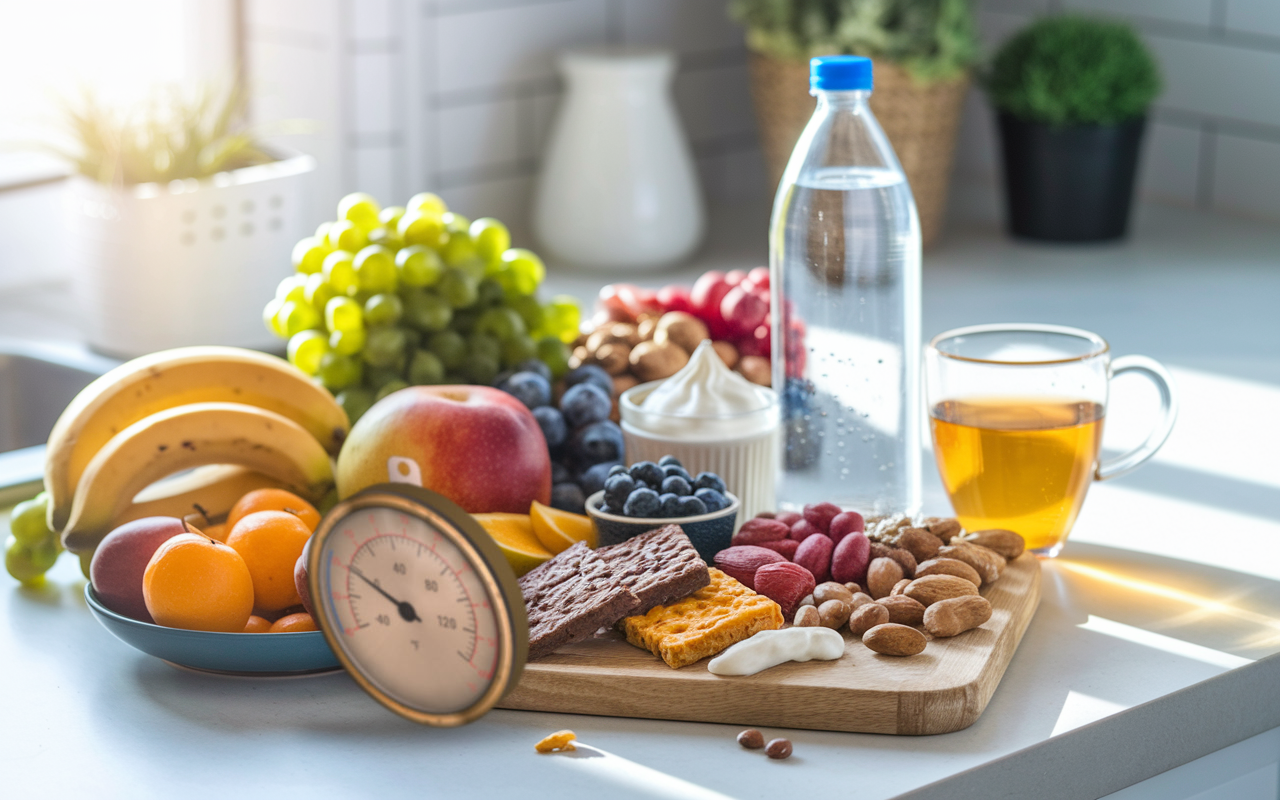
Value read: {"value": 0, "unit": "°F"}
